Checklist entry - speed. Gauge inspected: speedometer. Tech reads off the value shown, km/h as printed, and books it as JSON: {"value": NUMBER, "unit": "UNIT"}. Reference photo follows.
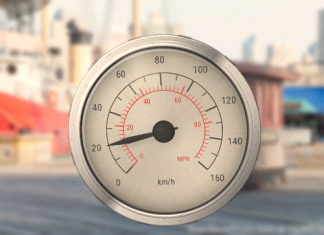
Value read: {"value": 20, "unit": "km/h"}
